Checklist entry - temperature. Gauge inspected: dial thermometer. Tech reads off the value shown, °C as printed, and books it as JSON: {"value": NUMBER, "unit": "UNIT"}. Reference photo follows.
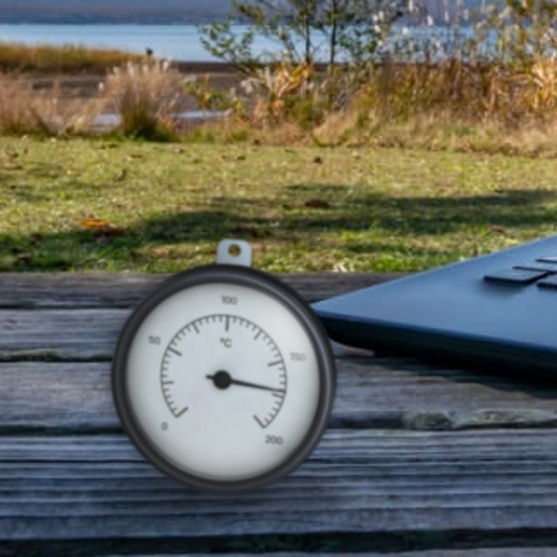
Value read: {"value": 170, "unit": "°C"}
